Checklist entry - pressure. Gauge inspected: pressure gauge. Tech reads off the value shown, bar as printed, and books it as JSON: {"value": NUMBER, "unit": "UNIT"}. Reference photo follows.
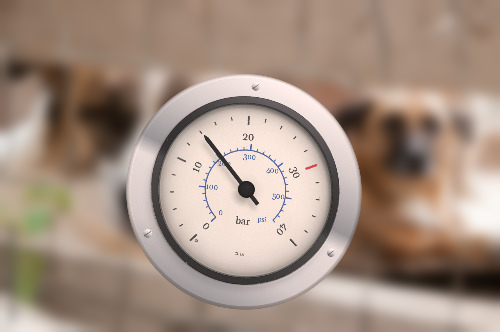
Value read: {"value": 14, "unit": "bar"}
